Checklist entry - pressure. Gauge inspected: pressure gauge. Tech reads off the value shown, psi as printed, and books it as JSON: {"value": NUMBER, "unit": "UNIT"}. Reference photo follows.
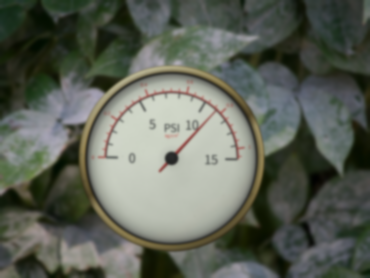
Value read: {"value": 11, "unit": "psi"}
